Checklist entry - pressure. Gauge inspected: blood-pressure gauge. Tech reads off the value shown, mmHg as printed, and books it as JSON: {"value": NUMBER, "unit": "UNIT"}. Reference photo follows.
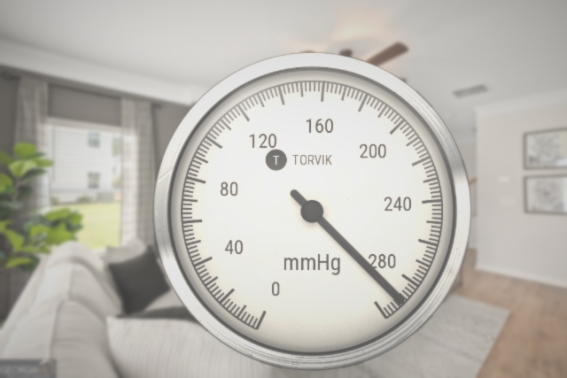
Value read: {"value": 290, "unit": "mmHg"}
